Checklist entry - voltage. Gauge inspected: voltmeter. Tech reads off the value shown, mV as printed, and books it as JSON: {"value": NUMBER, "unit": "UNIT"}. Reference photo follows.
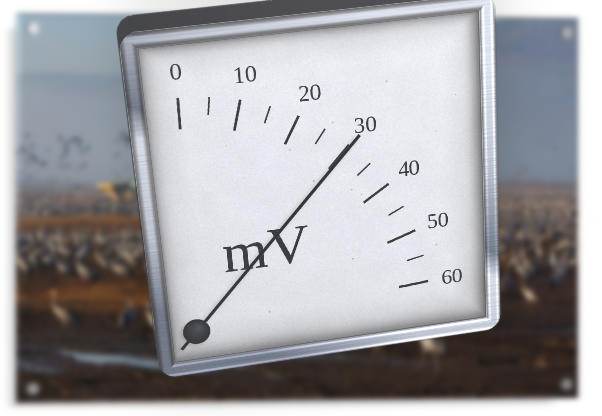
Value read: {"value": 30, "unit": "mV"}
